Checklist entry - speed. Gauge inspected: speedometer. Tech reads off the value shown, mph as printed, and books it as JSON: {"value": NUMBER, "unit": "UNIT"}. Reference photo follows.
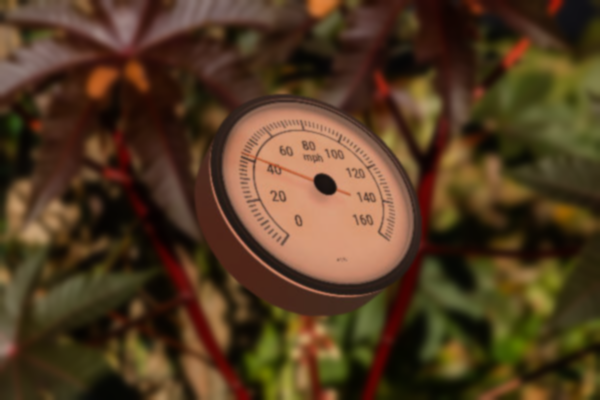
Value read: {"value": 40, "unit": "mph"}
